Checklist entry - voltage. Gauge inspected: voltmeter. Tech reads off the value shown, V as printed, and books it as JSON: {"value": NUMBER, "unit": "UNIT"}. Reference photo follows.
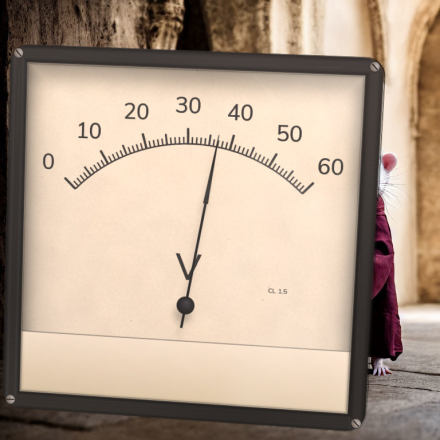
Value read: {"value": 37, "unit": "V"}
